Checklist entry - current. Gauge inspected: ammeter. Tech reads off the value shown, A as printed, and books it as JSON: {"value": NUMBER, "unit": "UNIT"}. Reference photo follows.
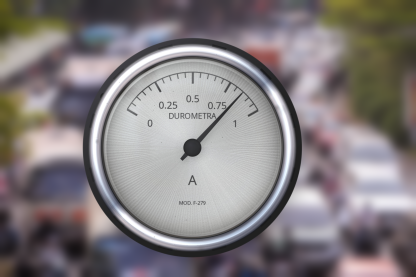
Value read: {"value": 0.85, "unit": "A"}
